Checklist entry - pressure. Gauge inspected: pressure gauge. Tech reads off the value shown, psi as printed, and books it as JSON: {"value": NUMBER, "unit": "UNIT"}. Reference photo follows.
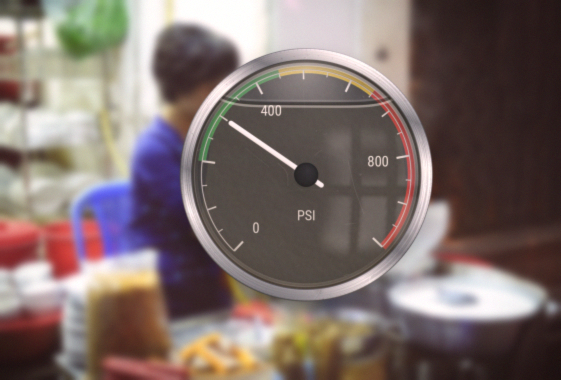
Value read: {"value": 300, "unit": "psi"}
